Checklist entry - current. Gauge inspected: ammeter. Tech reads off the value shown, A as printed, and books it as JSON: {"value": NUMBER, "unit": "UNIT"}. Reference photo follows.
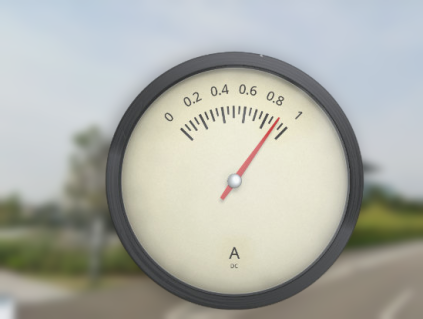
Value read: {"value": 0.9, "unit": "A"}
